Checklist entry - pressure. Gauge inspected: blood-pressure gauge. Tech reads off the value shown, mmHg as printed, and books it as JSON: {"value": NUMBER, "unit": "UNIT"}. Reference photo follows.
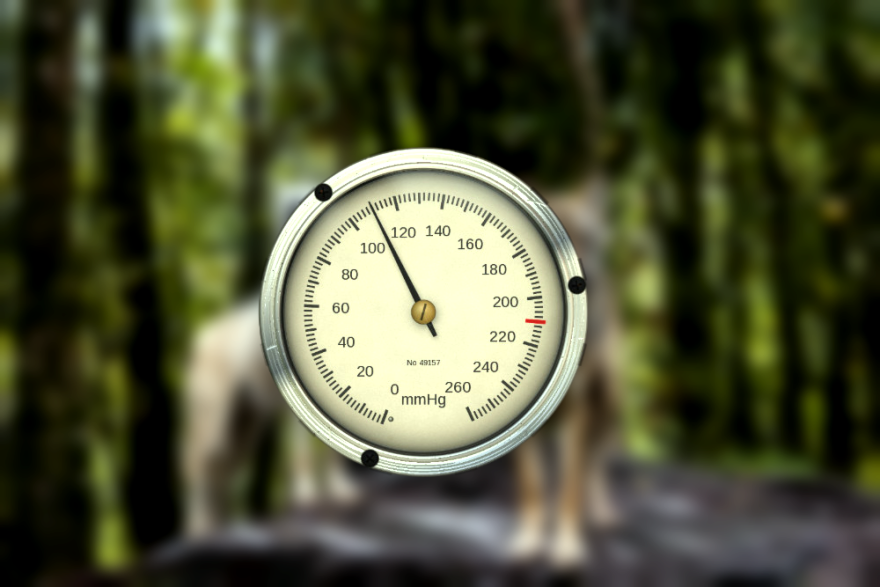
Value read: {"value": 110, "unit": "mmHg"}
